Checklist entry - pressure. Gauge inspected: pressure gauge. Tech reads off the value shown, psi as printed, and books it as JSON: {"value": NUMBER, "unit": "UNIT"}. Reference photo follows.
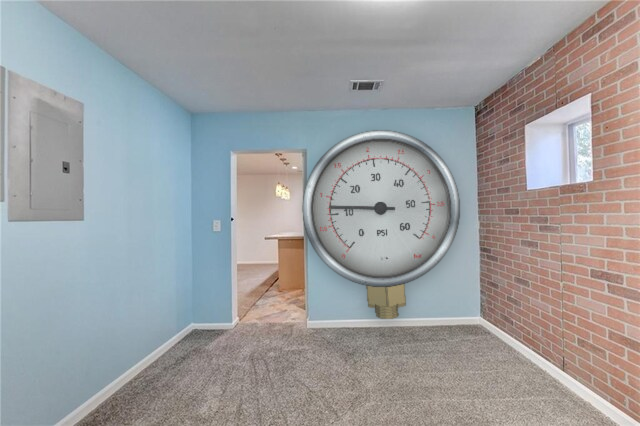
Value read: {"value": 12, "unit": "psi"}
